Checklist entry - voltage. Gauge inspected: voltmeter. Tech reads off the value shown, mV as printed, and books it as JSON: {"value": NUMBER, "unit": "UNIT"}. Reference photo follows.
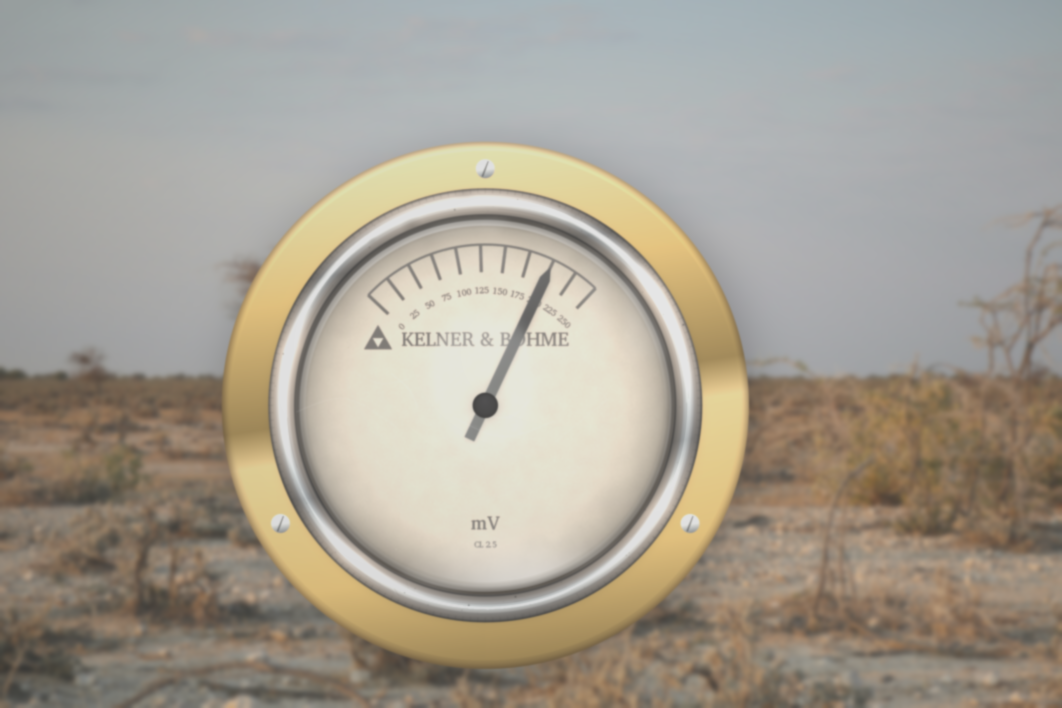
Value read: {"value": 200, "unit": "mV"}
